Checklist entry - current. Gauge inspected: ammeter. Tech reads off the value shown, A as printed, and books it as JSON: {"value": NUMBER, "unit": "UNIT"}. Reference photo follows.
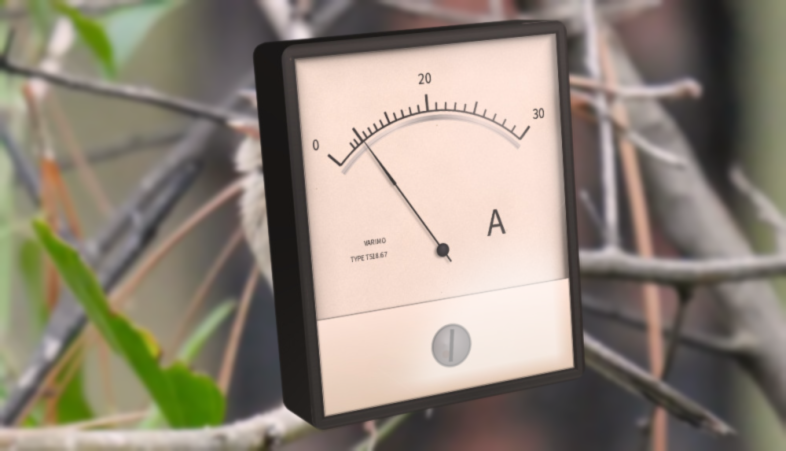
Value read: {"value": 10, "unit": "A"}
